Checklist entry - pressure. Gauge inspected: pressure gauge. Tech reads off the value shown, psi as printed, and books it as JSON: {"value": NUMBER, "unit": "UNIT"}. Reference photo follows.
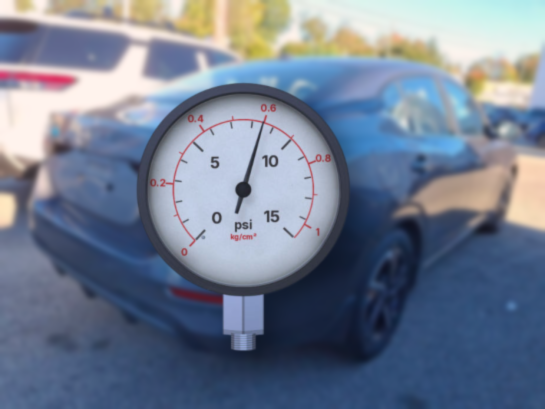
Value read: {"value": 8.5, "unit": "psi"}
